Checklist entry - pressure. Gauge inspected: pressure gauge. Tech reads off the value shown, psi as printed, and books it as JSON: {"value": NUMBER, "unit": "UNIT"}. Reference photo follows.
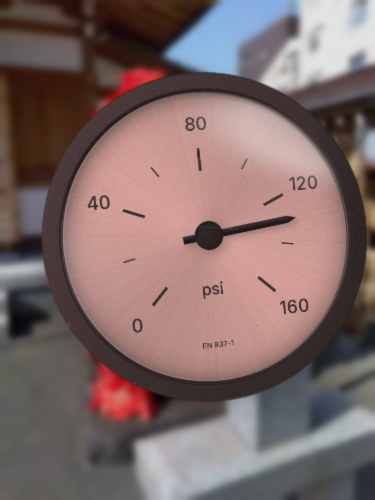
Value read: {"value": 130, "unit": "psi"}
